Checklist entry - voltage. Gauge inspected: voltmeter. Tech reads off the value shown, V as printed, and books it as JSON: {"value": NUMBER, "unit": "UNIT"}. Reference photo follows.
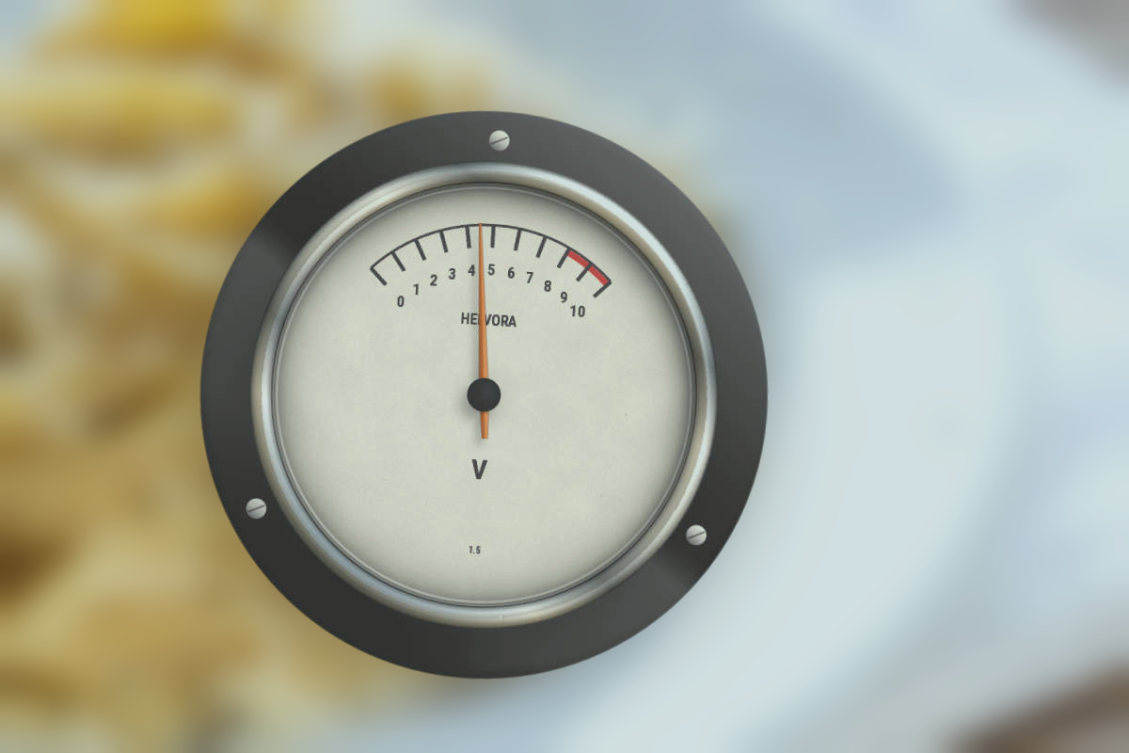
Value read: {"value": 4.5, "unit": "V"}
